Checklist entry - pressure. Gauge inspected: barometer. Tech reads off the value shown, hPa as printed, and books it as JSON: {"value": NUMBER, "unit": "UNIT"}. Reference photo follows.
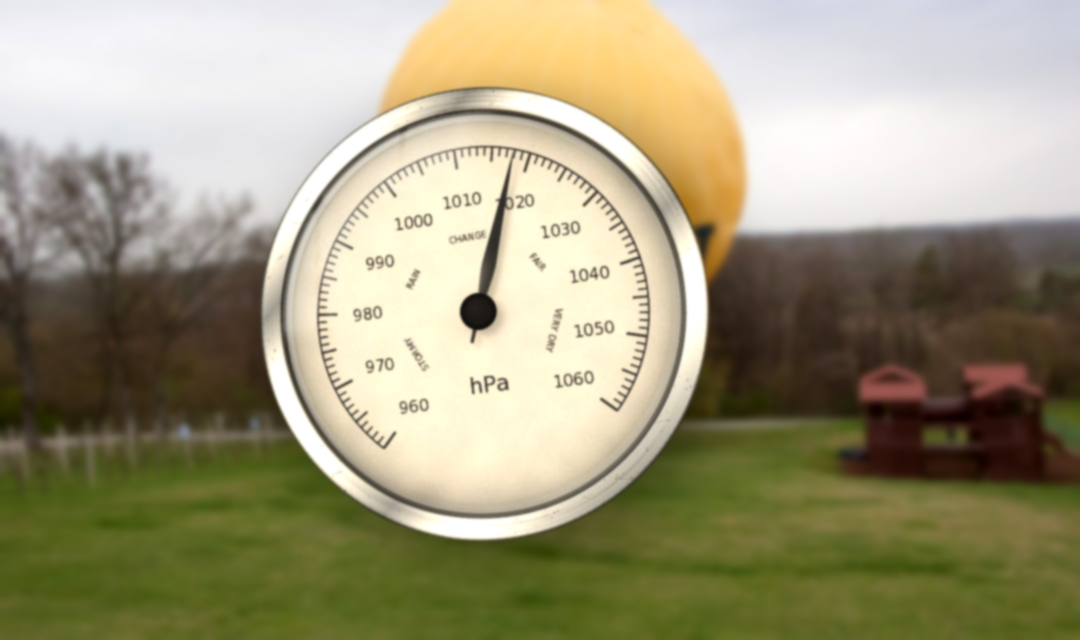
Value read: {"value": 1018, "unit": "hPa"}
